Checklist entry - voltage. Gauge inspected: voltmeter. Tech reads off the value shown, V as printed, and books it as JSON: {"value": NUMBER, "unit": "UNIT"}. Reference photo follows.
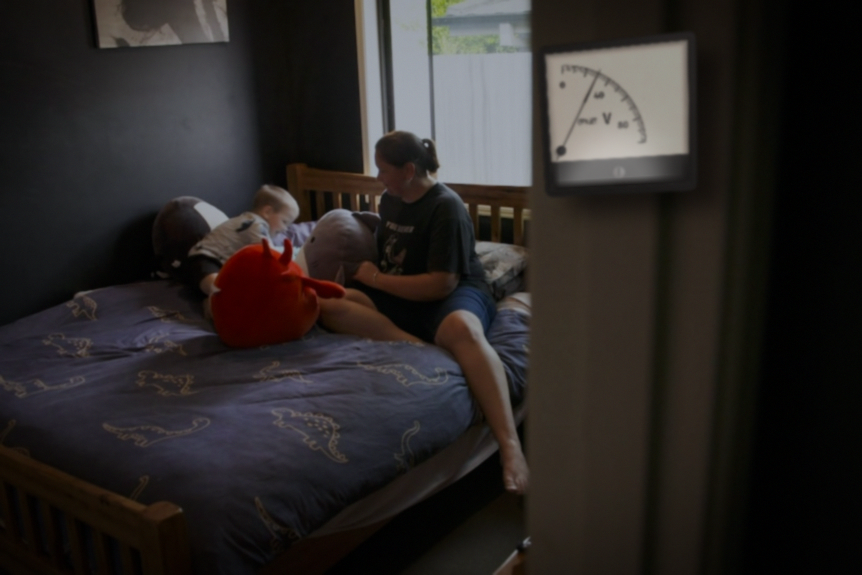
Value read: {"value": 30, "unit": "V"}
